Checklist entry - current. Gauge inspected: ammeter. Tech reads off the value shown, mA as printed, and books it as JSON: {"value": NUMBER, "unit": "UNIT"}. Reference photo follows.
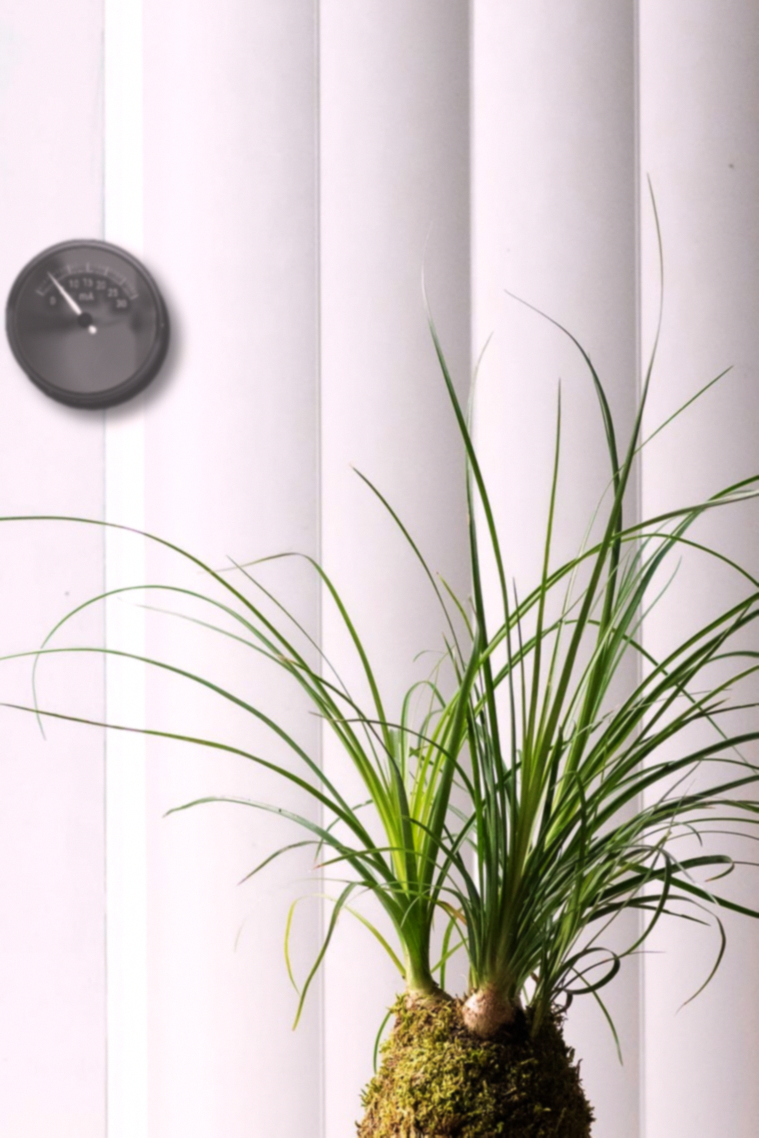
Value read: {"value": 5, "unit": "mA"}
